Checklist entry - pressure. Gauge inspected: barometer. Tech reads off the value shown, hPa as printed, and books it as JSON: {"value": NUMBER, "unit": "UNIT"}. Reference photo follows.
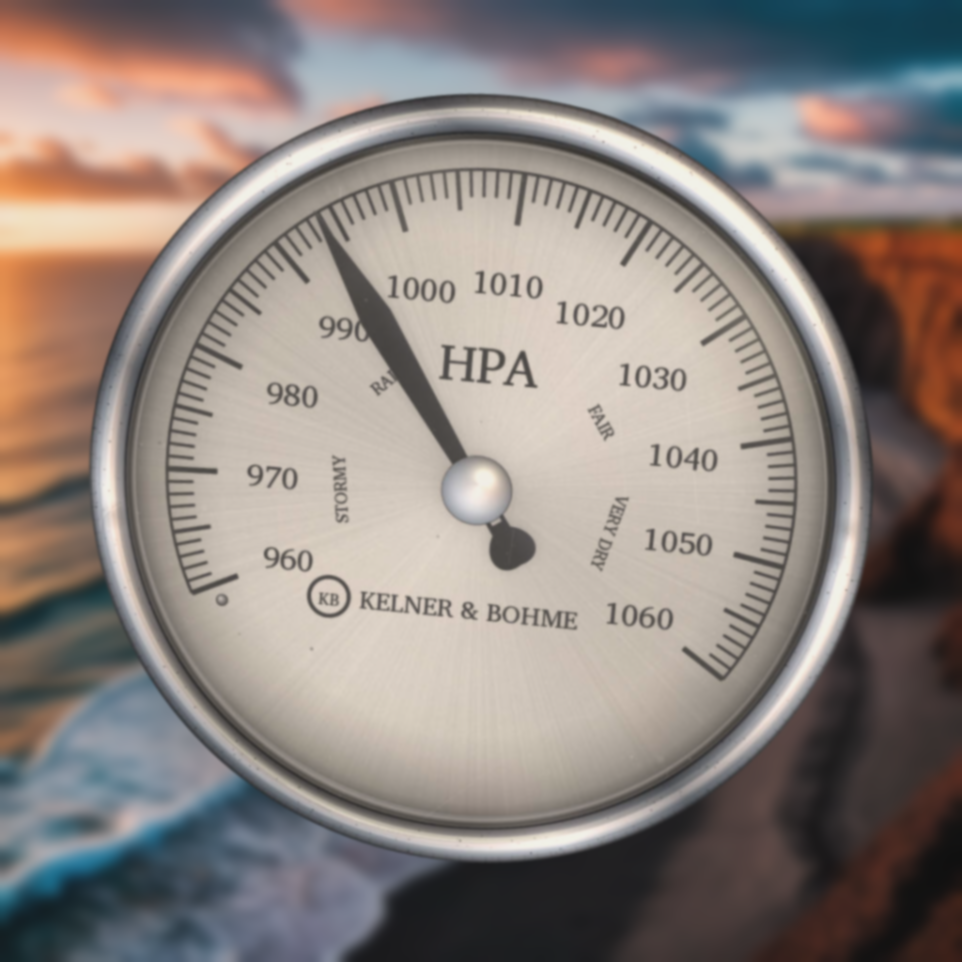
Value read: {"value": 994, "unit": "hPa"}
